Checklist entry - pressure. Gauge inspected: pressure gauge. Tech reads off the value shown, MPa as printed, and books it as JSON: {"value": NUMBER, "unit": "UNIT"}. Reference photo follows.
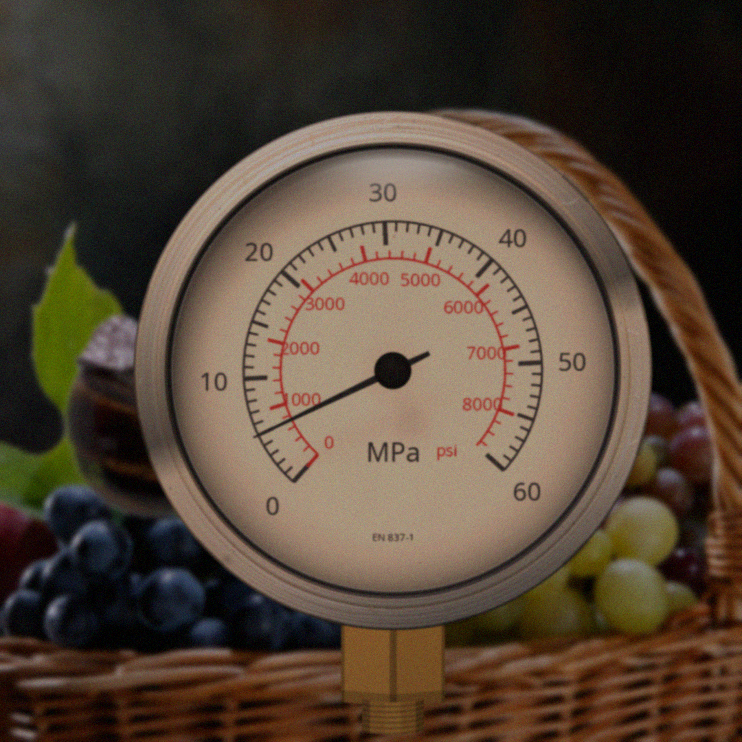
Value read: {"value": 5, "unit": "MPa"}
